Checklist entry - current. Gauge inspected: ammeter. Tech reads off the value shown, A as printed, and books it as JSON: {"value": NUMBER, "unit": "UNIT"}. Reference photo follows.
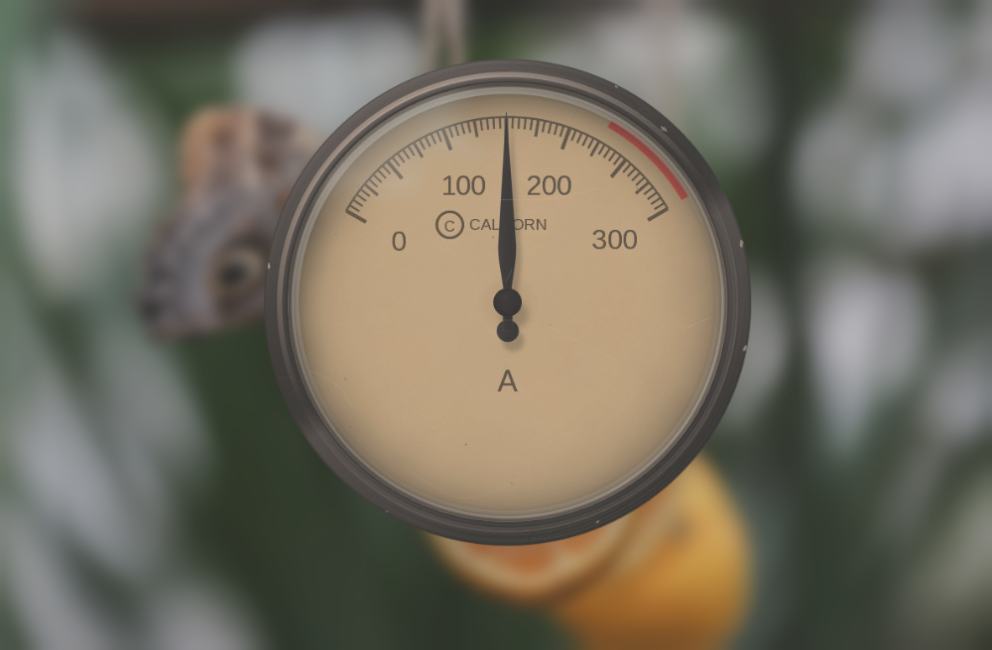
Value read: {"value": 150, "unit": "A"}
